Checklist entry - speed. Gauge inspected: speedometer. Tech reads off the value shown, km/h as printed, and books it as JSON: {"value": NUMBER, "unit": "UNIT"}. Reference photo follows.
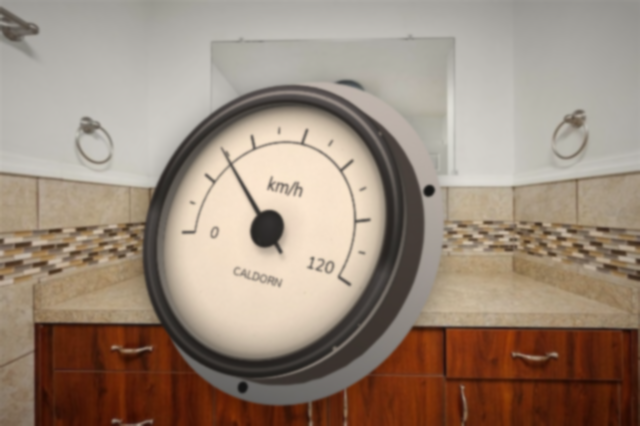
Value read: {"value": 30, "unit": "km/h"}
